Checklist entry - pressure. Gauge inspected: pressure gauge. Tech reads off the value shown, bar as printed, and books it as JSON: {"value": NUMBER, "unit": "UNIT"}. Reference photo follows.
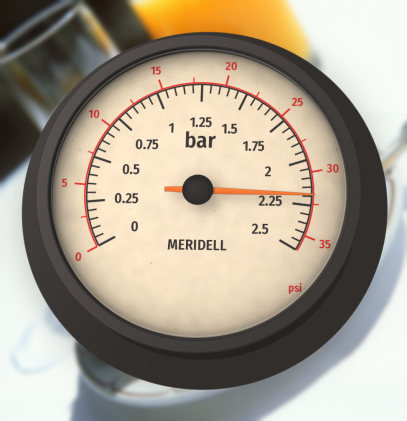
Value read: {"value": 2.2, "unit": "bar"}
